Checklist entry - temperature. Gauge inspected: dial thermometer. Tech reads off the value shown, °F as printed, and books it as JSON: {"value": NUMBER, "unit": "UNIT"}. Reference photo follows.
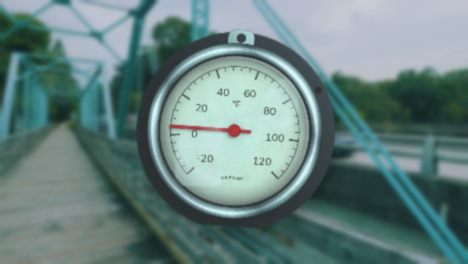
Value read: {"value": 4, "unit": "°F"}
